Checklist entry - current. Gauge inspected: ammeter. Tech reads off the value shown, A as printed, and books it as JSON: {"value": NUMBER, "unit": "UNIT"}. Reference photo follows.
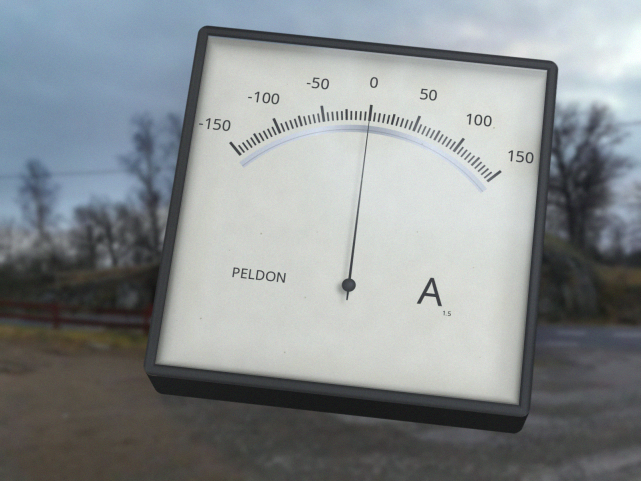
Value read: {"value": 0, "unit": "A"}
